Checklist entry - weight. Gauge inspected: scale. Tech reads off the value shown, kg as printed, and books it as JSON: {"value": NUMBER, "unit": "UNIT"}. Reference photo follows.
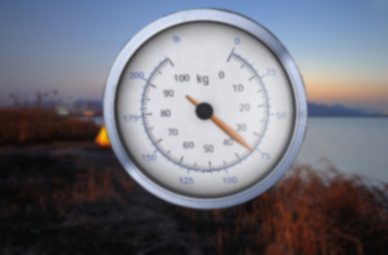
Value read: {"value": 35, "unit": "kg"}
